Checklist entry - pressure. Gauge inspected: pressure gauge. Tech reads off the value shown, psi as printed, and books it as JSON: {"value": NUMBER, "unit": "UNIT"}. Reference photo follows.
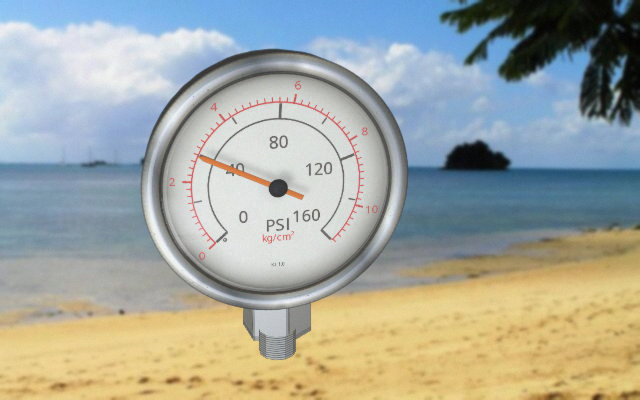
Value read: {"value": 40, "unit": "psi"}
